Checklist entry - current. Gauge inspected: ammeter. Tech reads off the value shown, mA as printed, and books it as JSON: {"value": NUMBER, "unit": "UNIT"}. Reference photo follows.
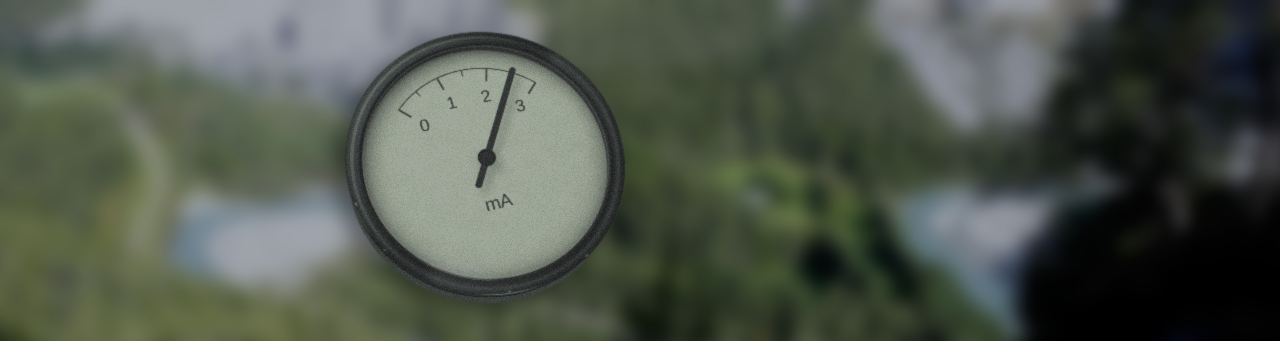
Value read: {"value": 2.5, "unit": "mA"}
